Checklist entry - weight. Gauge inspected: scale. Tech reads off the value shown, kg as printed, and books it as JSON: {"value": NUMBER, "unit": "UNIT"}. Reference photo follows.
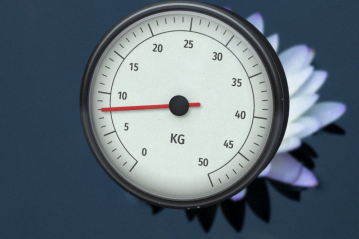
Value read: {"value": 8, "unit": "kg"}
